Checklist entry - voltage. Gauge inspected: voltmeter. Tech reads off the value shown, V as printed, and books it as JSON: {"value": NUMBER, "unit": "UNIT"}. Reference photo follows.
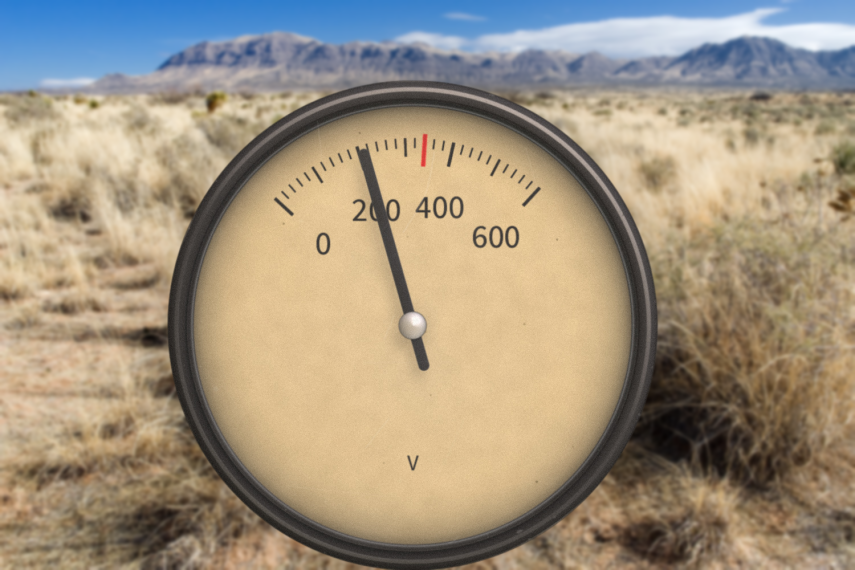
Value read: {"value": 210, "unit": "V"}
